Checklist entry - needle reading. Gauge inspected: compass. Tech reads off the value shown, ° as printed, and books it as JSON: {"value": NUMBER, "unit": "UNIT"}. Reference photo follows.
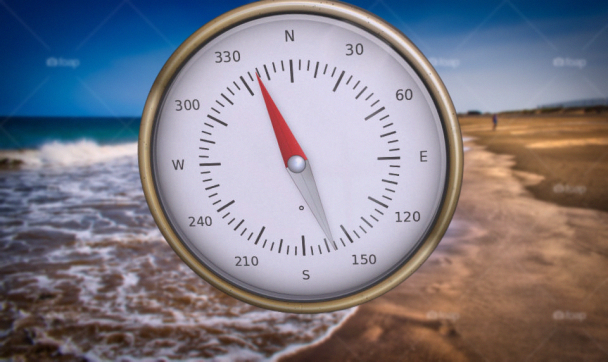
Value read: {"value": 340, "unit": "°"}
